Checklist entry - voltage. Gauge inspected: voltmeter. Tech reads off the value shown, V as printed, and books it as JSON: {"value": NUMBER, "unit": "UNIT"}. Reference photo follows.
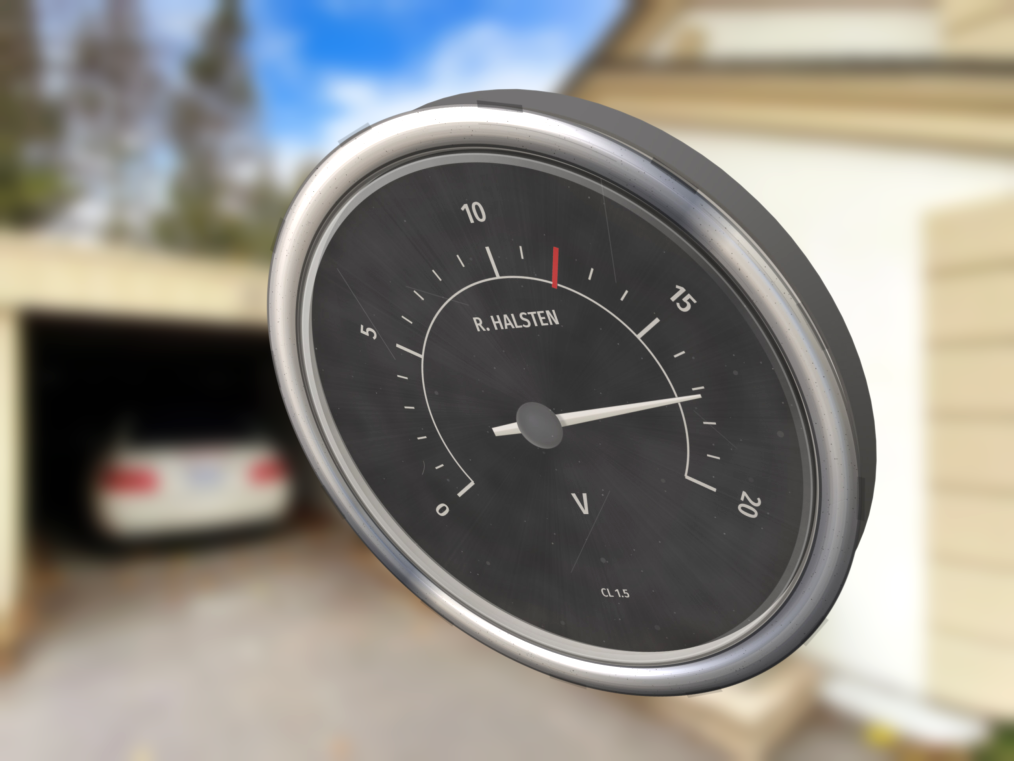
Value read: {"value": 17, "unit": "V"}
